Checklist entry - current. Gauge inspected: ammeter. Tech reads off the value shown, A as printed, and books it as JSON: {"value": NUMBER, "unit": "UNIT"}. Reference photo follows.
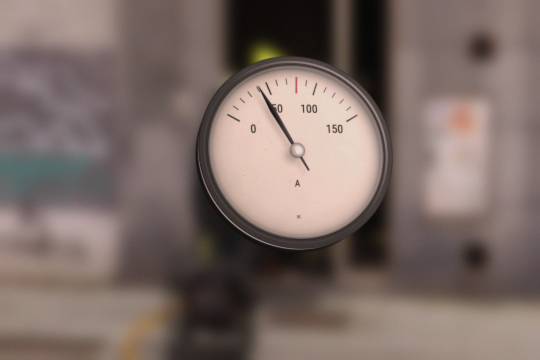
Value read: {"value": 40, "unit": "A"}
